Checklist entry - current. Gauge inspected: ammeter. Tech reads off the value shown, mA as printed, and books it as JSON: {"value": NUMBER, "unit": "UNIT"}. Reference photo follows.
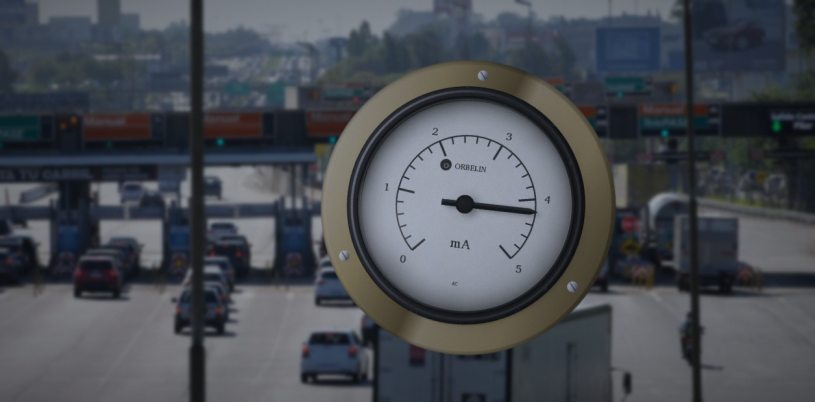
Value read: {"value": 4.2, "unit": "mA"}
